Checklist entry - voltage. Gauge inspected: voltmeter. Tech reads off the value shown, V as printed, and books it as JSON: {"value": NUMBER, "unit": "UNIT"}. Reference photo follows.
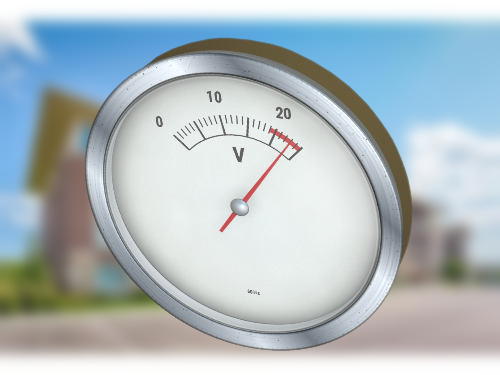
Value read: {"value": 23, "unit": "V"}
